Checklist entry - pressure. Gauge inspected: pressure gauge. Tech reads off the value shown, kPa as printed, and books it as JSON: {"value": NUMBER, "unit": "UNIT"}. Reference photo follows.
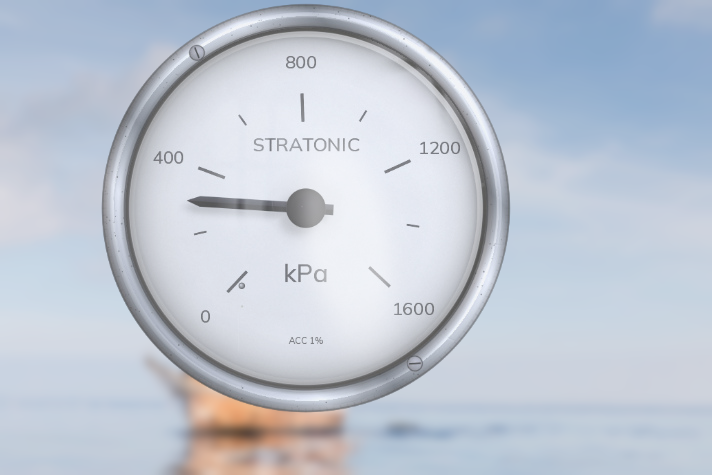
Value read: {"value": 300, "unit": "kPa"}
